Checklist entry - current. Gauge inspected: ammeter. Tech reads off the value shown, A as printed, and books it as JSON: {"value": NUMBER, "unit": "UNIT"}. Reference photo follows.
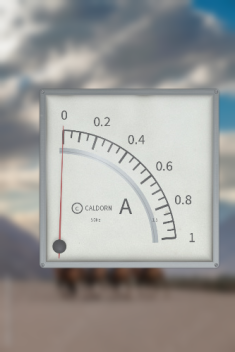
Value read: {"value": 0, "unit": "A"}
